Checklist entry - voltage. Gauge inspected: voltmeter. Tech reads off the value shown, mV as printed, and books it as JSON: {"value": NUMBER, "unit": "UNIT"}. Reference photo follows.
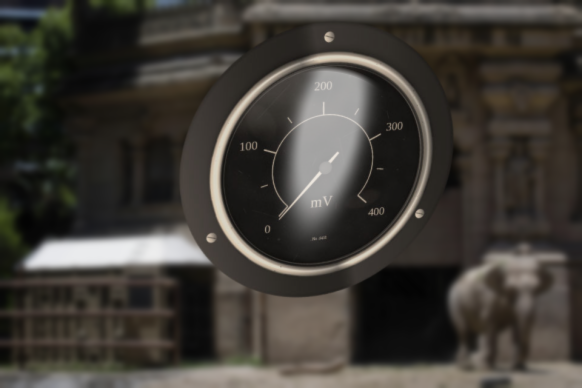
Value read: {"value": 0, "unit": "mV"}
